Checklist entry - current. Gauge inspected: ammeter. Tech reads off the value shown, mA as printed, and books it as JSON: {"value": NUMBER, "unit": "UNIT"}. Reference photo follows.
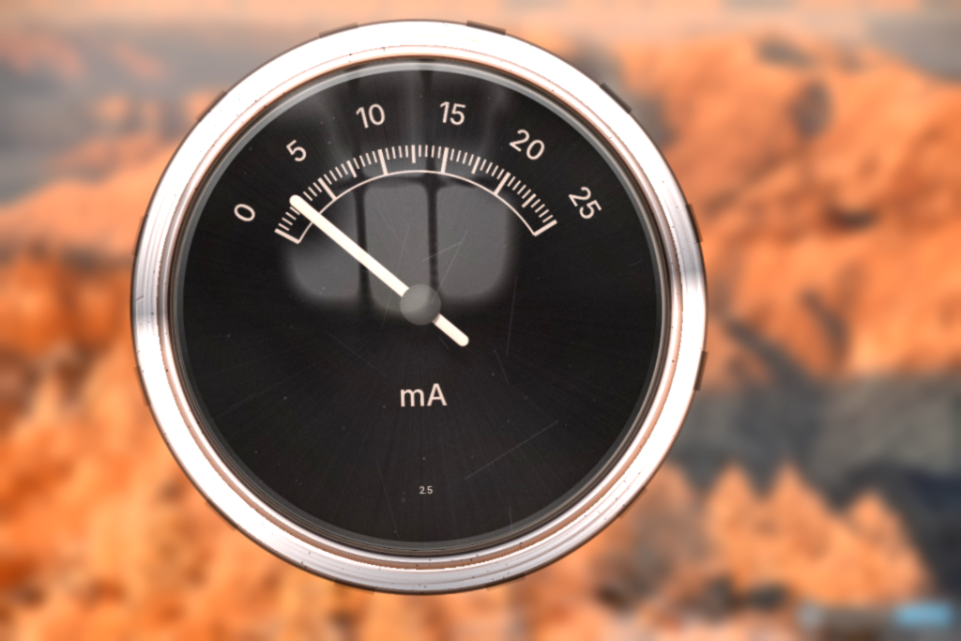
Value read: {"value": 2.5, "unit": "mA"}
